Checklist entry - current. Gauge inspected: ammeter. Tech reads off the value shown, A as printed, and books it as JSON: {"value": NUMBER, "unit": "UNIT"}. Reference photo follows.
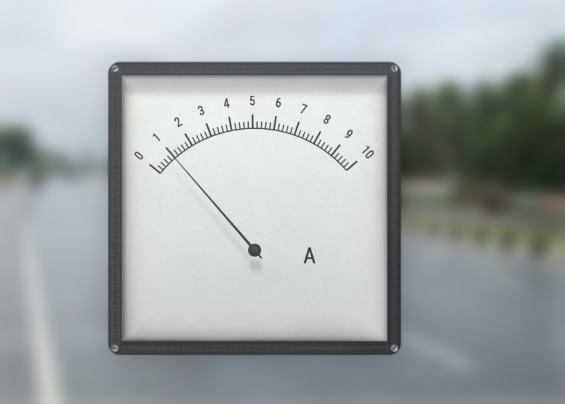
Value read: {"value": 1, "unit": "A"}
